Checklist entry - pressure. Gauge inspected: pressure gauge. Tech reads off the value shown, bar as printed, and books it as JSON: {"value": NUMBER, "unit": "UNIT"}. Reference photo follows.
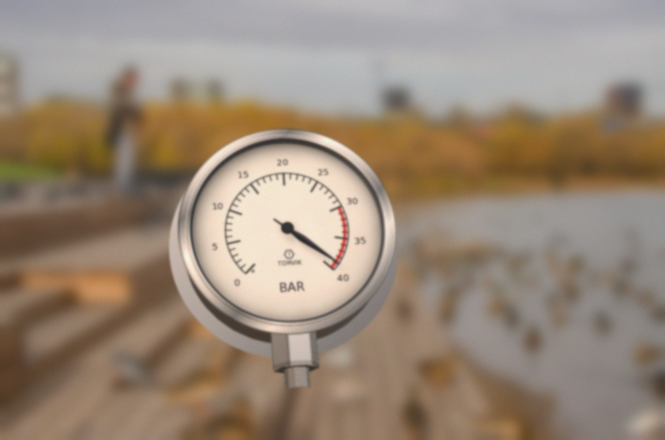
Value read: {"value": 39, "unit": "bar"}
